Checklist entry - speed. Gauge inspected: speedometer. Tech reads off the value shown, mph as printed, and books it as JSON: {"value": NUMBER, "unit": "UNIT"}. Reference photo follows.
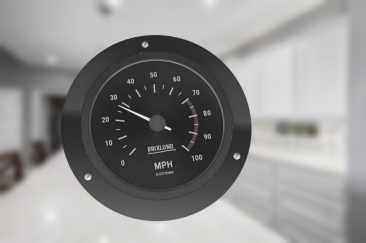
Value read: {"value": 27.5, "unit": "mph"}
